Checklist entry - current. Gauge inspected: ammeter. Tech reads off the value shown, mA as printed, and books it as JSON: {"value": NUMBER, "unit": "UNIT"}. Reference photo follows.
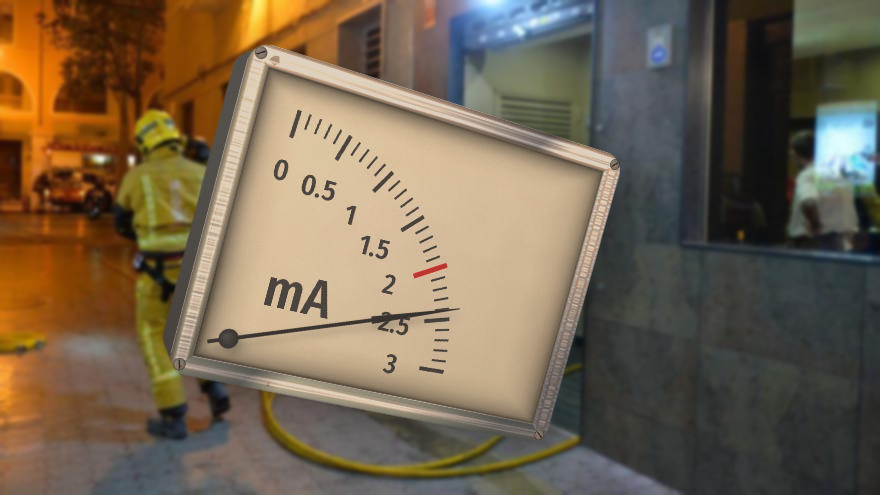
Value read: {"value": 2.4, "unit": "mA"}
